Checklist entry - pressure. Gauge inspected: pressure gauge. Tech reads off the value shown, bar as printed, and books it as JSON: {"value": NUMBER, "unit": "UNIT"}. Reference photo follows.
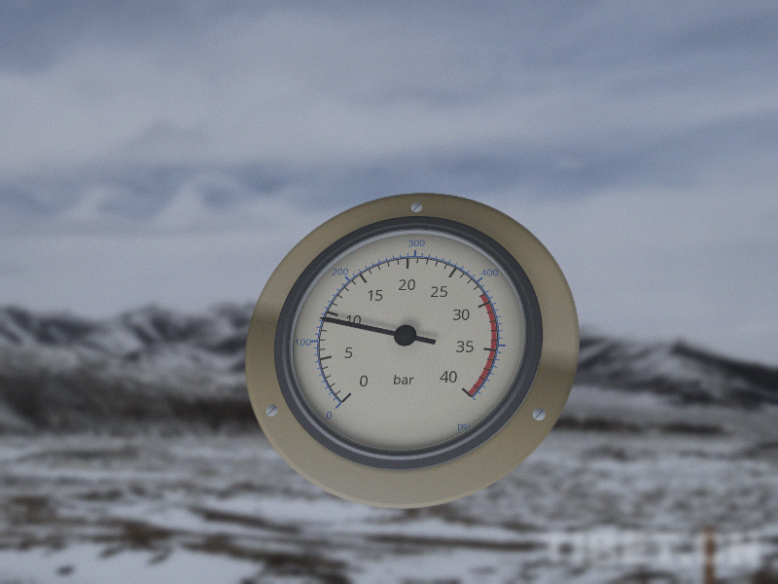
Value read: {"value": 9, "unit": "bar"}
